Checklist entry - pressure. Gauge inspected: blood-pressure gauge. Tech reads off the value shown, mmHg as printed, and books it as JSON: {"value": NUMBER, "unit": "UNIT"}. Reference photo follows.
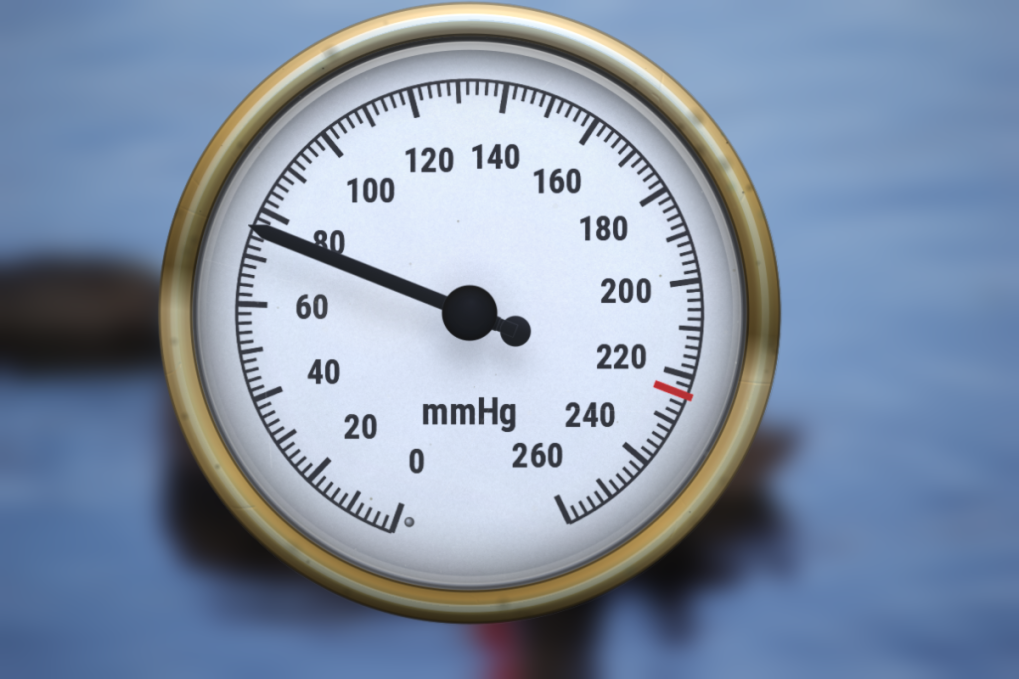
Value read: {"value": 76, "unit": "mmHg"}
